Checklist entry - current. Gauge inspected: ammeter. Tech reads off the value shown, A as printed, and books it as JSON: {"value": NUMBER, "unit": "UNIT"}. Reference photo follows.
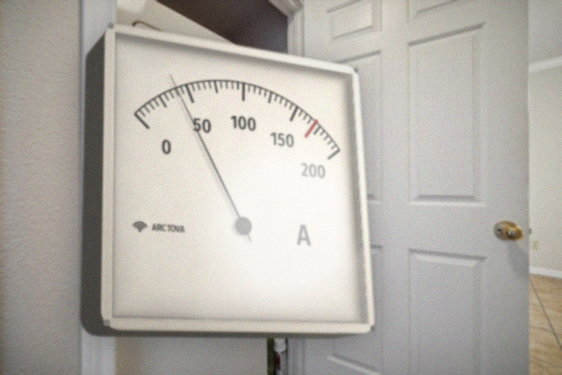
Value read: {"value": 40, "unit": "A"}
